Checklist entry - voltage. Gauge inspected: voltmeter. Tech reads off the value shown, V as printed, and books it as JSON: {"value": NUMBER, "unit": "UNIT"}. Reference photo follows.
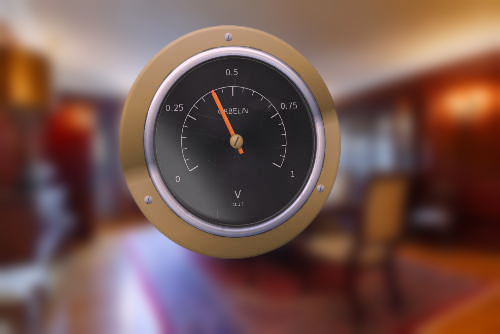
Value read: {"value": 0.4, "unit": "V"}
